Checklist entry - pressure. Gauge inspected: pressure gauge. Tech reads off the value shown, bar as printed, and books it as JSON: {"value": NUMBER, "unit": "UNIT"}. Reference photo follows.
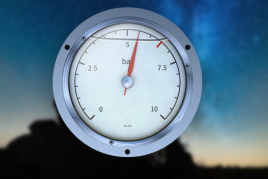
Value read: {"value": 5.5, "unit": "bar"}
